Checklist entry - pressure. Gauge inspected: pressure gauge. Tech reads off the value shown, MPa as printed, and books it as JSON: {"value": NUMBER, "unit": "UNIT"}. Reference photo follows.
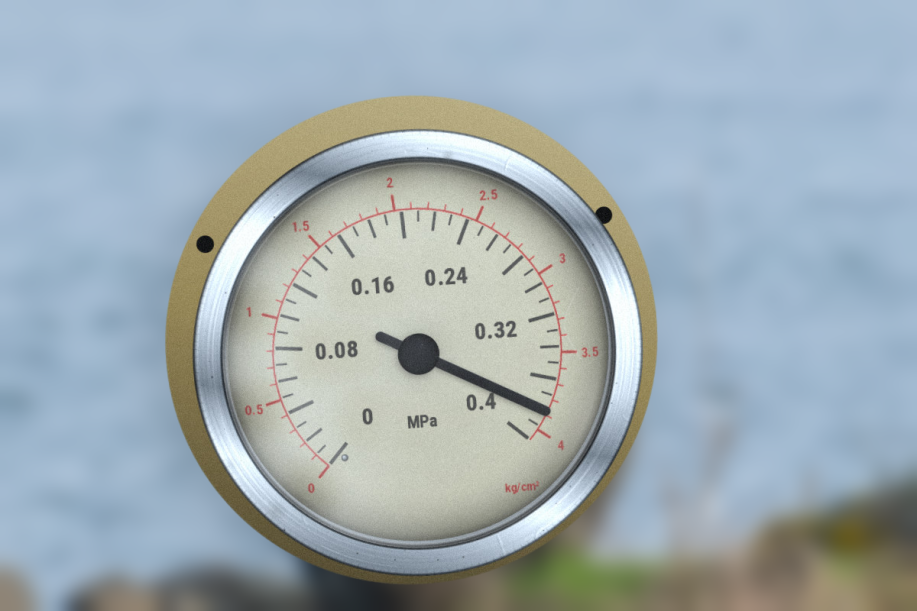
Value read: {"value": 0.38, "unit": "MPa"}
